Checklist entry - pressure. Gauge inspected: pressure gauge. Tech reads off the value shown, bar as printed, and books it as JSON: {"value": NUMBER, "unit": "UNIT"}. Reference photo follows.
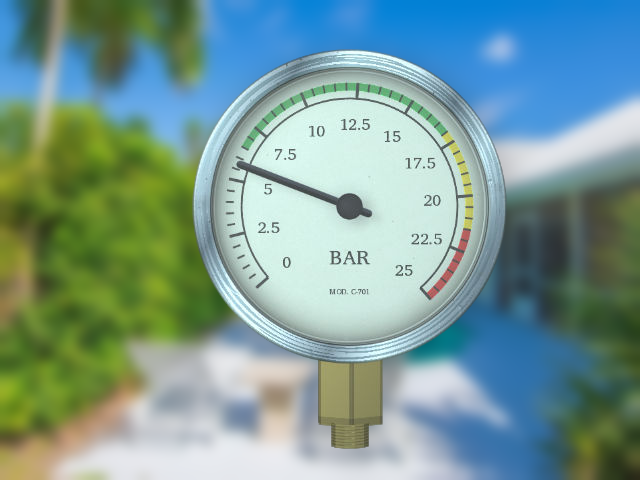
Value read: {"value": 5.75, "unit": "bar"}
